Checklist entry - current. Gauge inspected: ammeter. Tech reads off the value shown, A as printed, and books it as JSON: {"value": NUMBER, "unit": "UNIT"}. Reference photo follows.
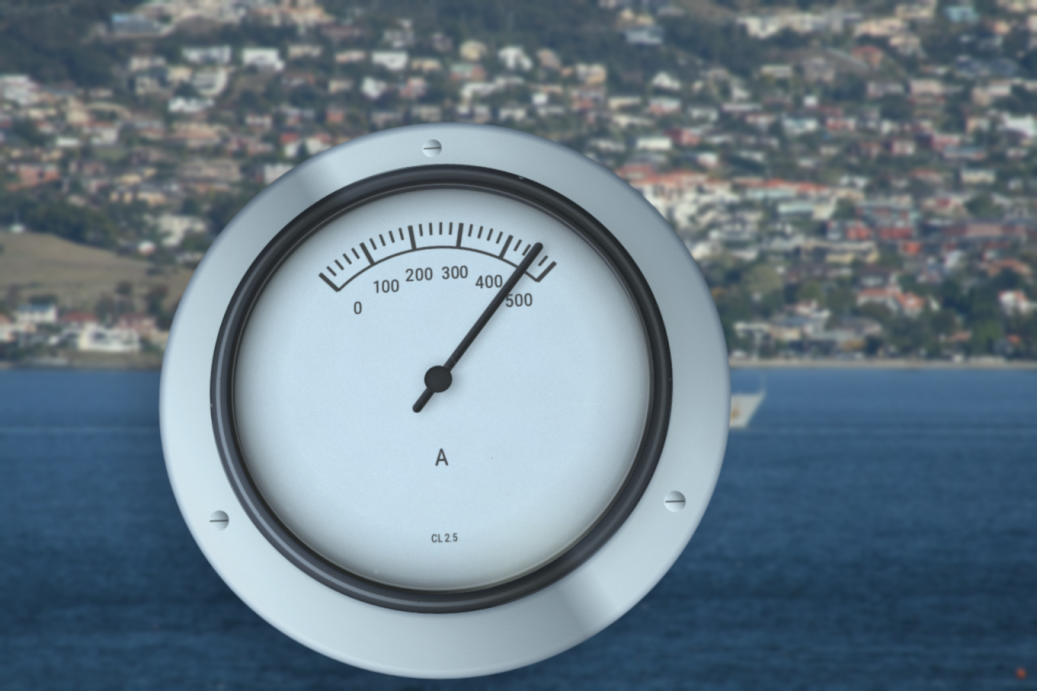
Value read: {"value": 460, "unit": "A"}
